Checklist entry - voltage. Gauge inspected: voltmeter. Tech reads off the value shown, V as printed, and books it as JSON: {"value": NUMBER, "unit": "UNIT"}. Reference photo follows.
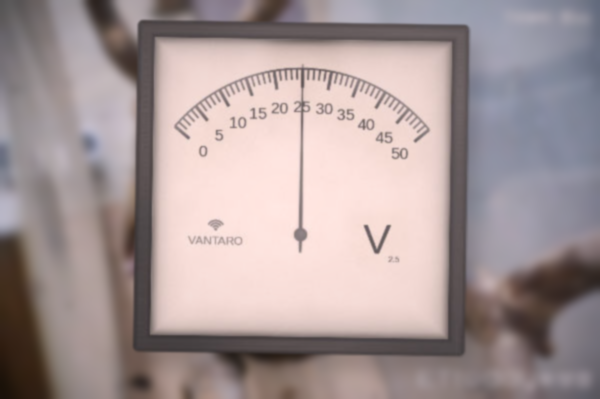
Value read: {"value": 25, "unit": "V"}
